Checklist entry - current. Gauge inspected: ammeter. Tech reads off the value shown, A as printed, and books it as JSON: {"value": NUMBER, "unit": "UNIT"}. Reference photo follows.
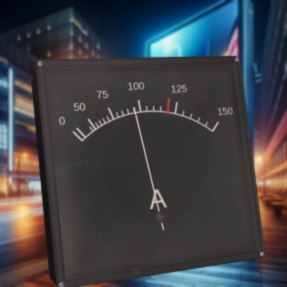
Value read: {"value": 95, "unit": "A"}
